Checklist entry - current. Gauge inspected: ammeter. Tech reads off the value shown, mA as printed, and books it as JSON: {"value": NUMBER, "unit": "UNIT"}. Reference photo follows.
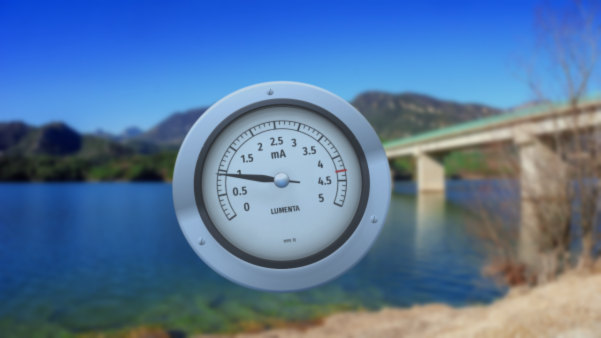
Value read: {"value": 0.9, "unit": "mA"}
